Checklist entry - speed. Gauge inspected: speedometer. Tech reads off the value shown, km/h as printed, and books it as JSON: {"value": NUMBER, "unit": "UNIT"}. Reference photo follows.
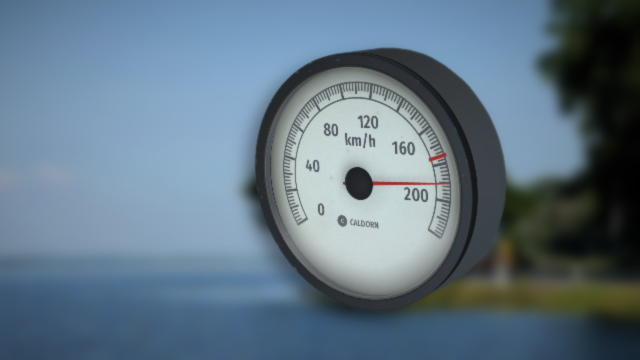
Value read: {"value": 190, "unit": "km/h"}
